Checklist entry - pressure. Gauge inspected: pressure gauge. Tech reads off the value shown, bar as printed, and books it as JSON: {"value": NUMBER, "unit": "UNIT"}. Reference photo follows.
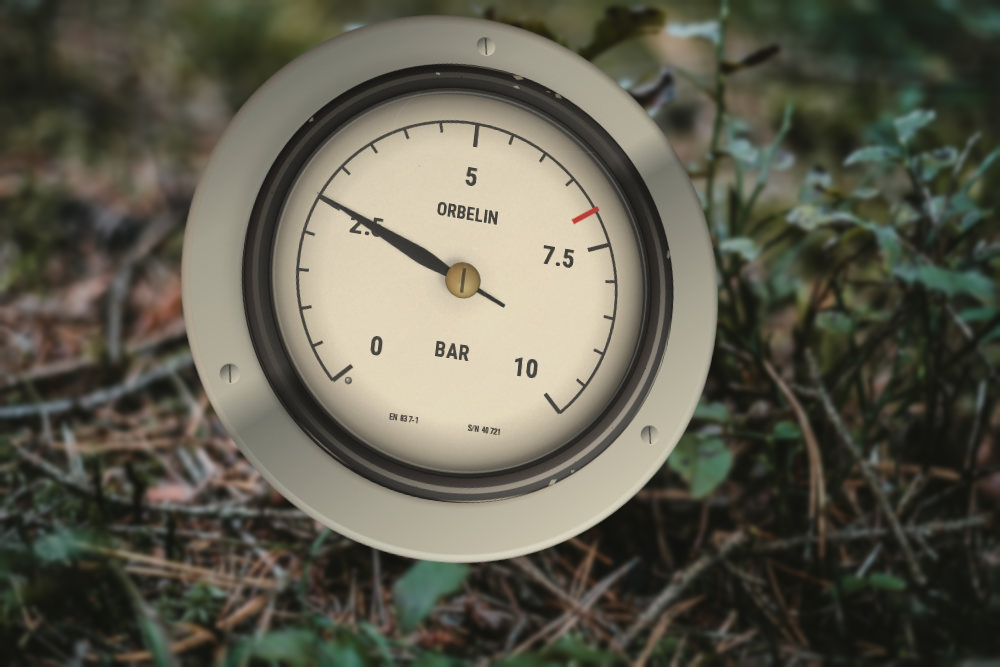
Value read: {"value": 2.5, "unit": "bar"}
